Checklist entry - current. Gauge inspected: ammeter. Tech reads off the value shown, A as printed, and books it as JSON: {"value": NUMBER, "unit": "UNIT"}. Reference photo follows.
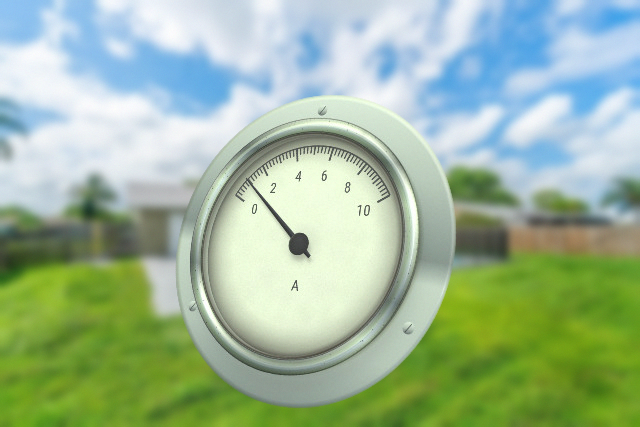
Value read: {"value": 1, "unit": "A"}
